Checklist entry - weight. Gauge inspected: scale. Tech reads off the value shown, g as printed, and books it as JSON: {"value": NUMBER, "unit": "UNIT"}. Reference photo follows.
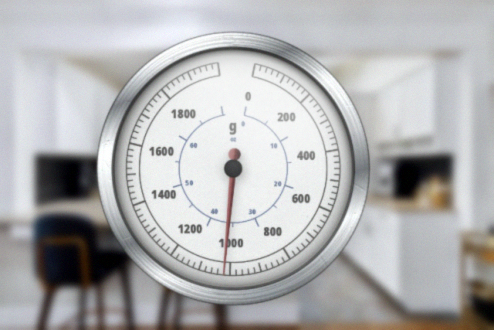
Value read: {"value": 1020, "unit": "g"}
